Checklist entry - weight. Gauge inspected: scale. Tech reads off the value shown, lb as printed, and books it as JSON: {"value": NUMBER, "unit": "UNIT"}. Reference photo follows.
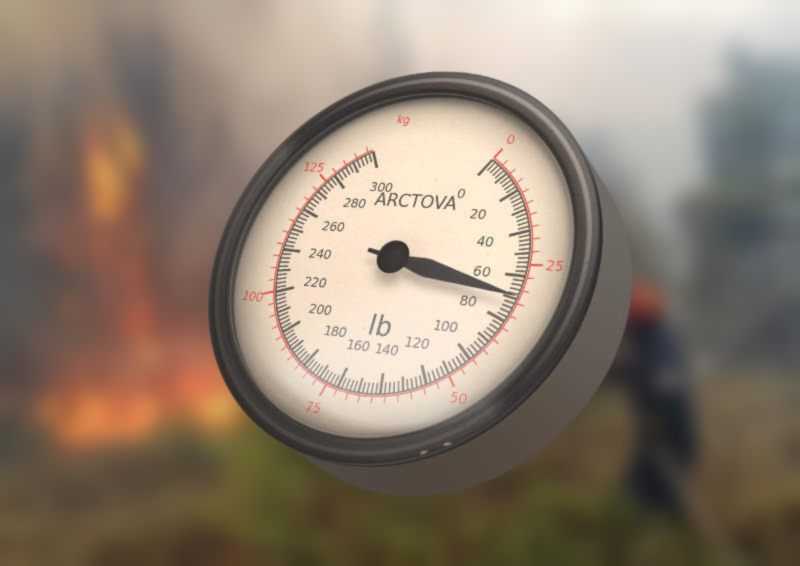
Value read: {"value": 70, "unit": "lb"}
